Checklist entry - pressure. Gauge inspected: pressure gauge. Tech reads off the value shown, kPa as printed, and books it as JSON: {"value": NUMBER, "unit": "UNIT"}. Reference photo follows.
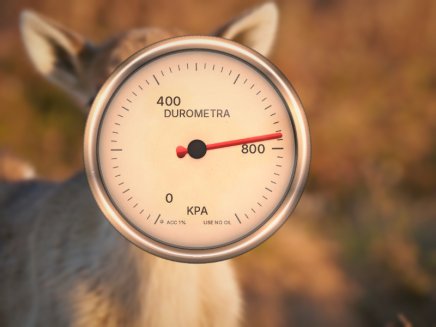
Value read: {"value": 770, "unit": "kPa"}
